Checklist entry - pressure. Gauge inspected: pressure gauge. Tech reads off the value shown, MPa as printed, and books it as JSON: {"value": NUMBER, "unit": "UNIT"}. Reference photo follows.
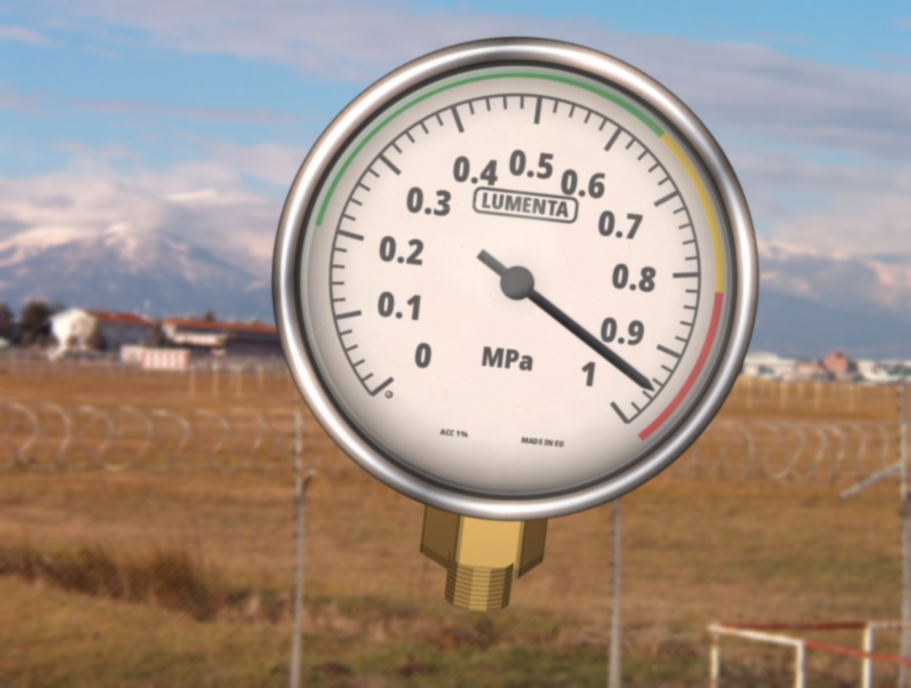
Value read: {"value": 0.95, "unit": "MPa"}
